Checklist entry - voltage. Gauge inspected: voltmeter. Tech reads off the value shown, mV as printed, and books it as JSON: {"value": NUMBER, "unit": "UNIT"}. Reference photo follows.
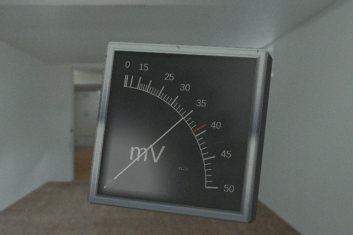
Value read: {"value": 35, "unit": "mV"}
